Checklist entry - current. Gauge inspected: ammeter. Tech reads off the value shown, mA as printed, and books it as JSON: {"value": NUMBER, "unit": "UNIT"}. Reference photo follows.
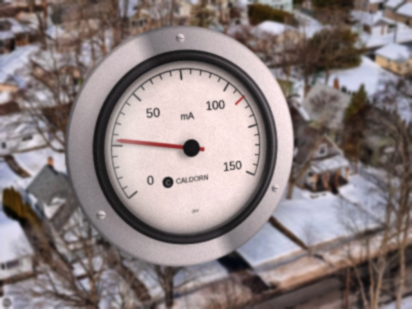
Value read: {"value": 27.5, "unit": "mA"}
